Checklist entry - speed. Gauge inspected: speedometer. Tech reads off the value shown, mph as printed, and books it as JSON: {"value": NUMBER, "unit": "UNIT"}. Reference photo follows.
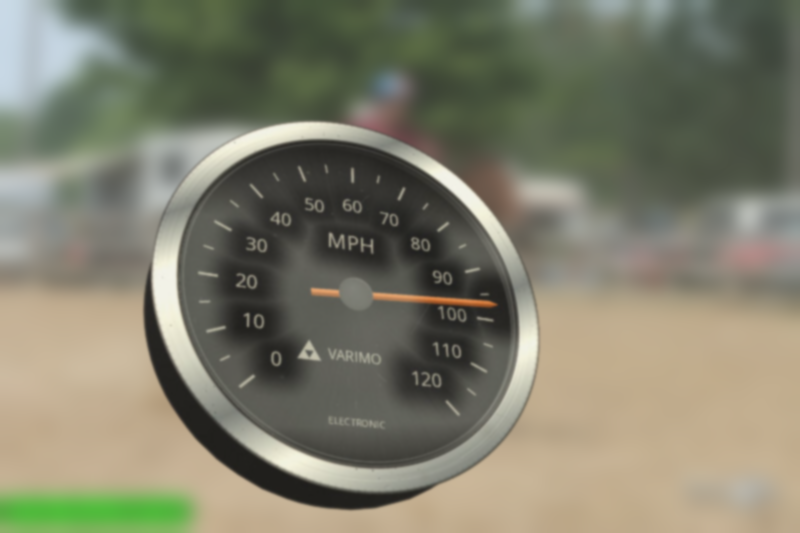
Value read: {"value": 97.5, "unit": "mph"}
